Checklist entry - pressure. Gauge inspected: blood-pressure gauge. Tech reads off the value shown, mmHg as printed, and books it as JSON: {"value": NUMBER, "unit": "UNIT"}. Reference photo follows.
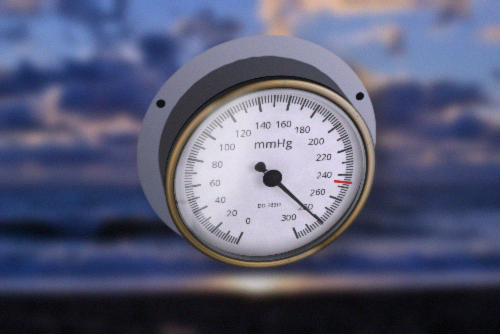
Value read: {"value": 280, "unit": "mmHg"}
